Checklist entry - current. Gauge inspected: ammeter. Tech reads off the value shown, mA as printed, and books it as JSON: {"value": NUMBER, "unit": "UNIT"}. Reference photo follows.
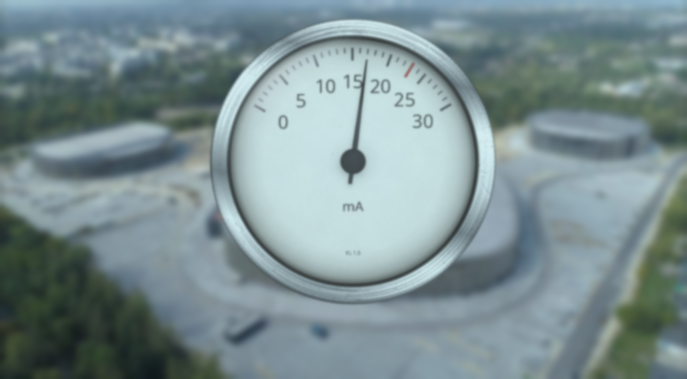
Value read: {"value": 17, "unit": "mA"}
